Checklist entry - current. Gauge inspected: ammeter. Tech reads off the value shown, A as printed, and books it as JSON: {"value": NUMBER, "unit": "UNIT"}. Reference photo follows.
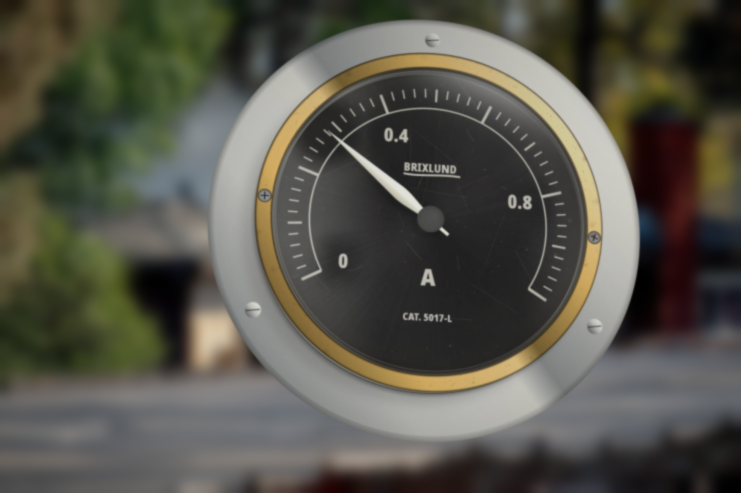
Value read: {"value": 0.28, "unit": "A"}
